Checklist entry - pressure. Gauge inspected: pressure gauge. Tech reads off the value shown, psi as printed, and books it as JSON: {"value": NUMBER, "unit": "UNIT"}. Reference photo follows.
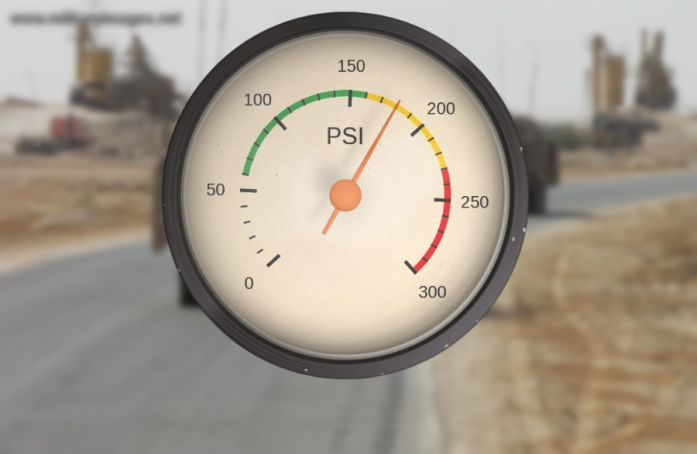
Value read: {"value": 180, "unit": "psi"}
